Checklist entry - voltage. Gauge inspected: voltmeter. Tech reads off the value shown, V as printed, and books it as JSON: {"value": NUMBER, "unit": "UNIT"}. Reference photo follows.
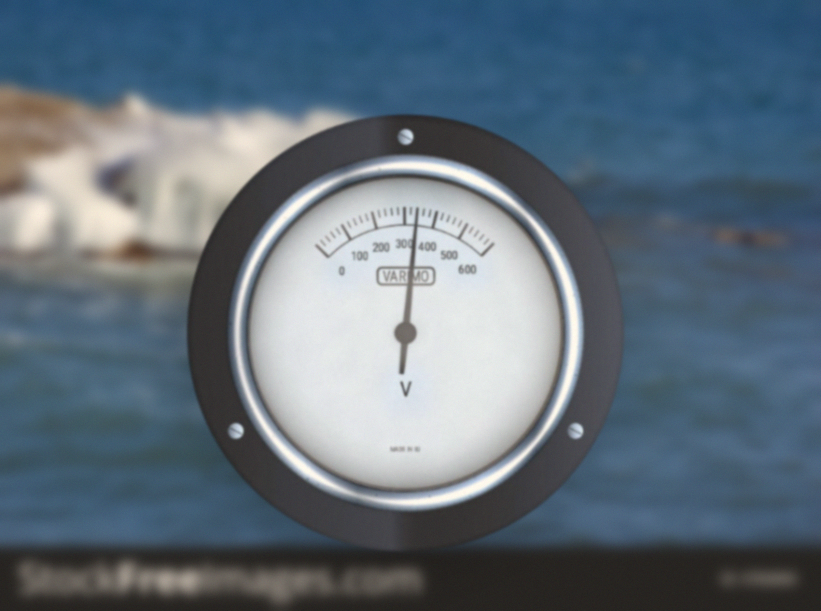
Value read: {"value": 340, "unit": "V"}
